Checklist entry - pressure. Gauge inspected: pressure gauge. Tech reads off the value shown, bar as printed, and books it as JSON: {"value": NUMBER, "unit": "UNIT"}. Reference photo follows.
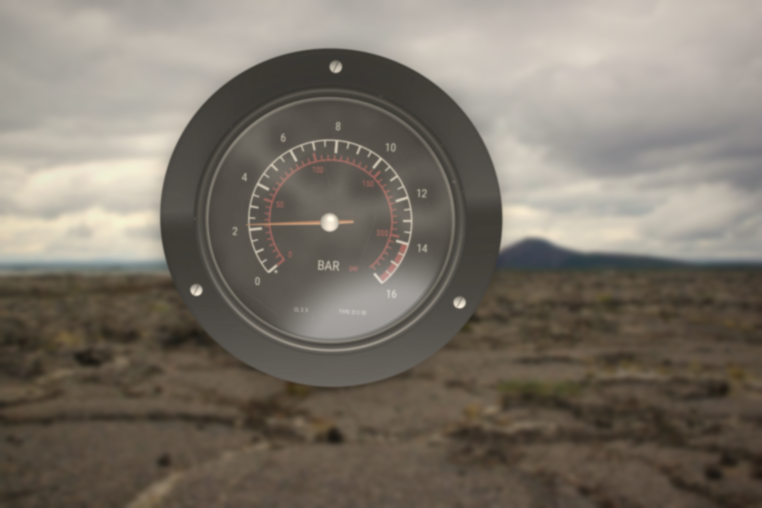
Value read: {"value": 2.25, "unit": "bar"}
